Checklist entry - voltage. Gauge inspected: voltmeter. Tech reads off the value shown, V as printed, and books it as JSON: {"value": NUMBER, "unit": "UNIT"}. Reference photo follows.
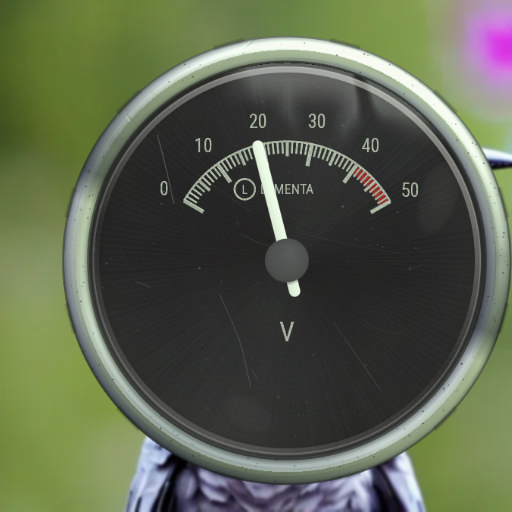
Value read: {"value": 19, "unit": "V"}
